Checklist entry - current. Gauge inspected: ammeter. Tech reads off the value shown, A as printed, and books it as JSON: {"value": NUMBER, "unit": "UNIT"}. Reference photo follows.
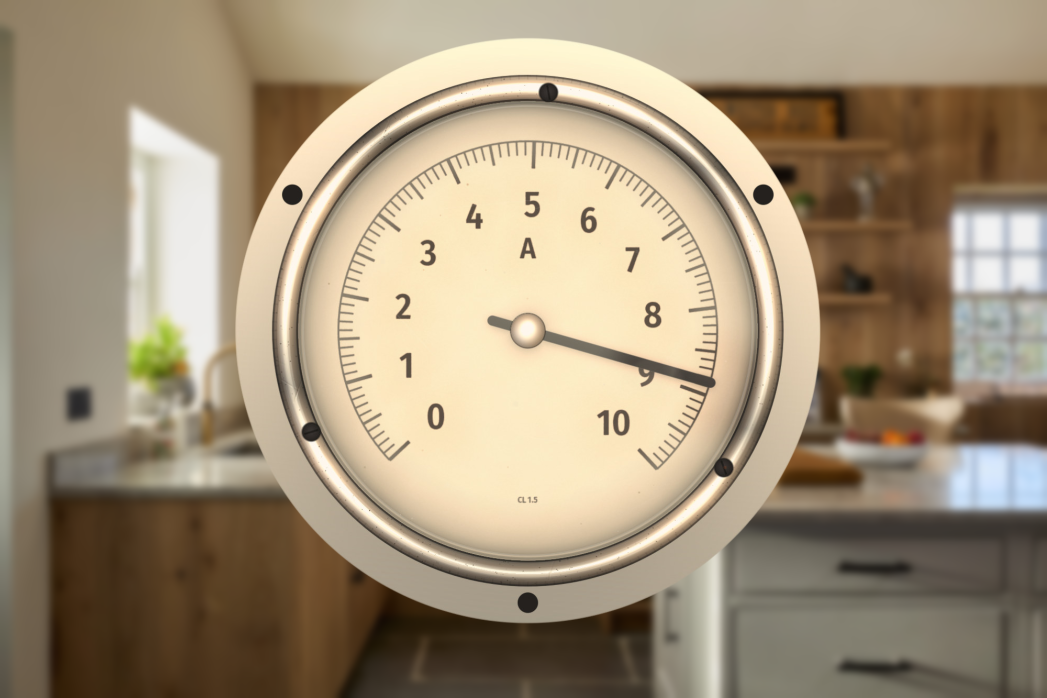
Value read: {"value": 8.85, "unit": "A"}
